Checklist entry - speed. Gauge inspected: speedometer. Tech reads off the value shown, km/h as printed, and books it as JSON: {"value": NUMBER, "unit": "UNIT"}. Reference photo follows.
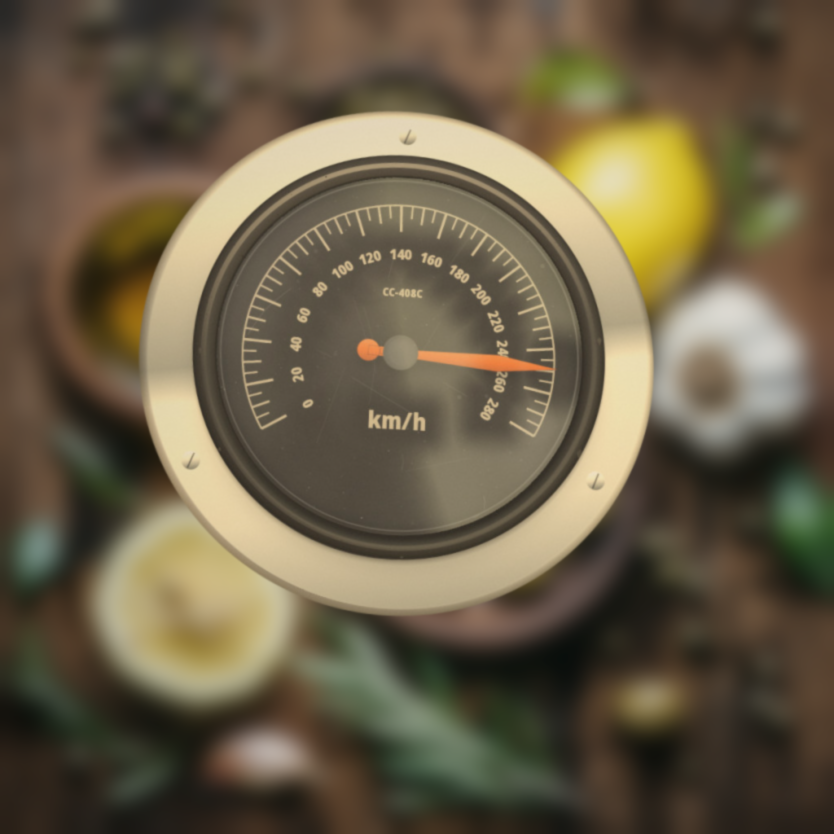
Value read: {"value": 250, "unit": "km/h"}
